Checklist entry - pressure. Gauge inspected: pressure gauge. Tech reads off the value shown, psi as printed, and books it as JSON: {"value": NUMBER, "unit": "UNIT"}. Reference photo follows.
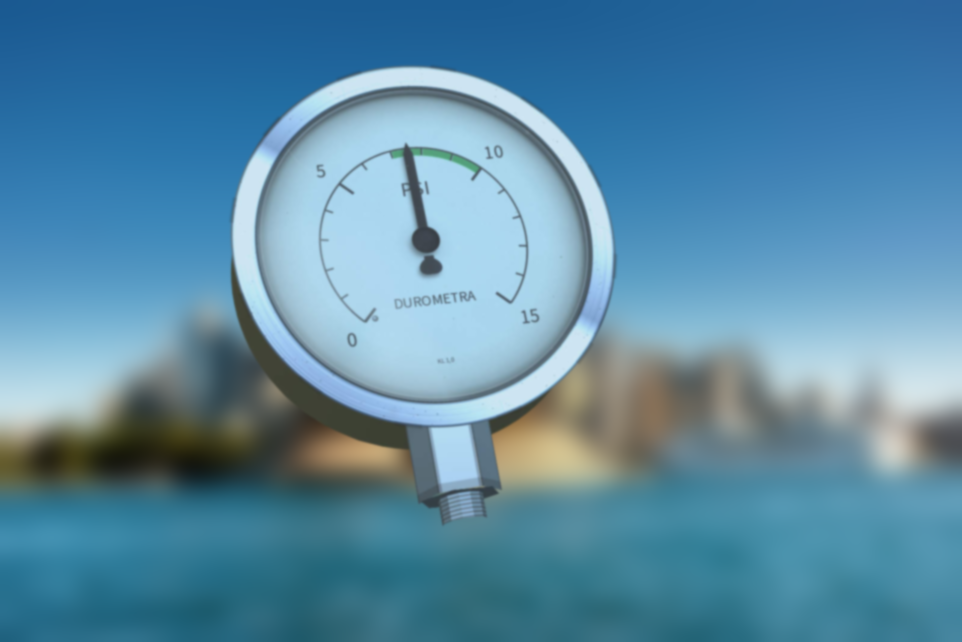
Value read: {"value": 7.5, "unit": "psi"}
